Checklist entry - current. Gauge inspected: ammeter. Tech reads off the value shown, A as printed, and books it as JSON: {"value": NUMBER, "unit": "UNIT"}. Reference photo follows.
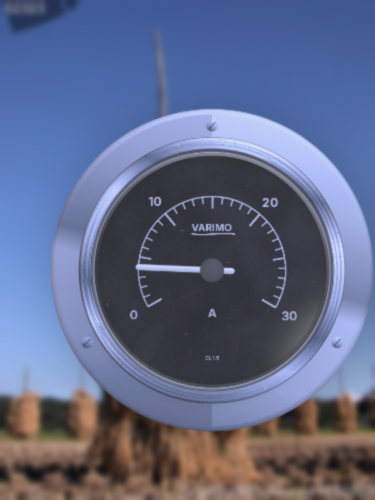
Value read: {"value": 4, "unit": "A"}
